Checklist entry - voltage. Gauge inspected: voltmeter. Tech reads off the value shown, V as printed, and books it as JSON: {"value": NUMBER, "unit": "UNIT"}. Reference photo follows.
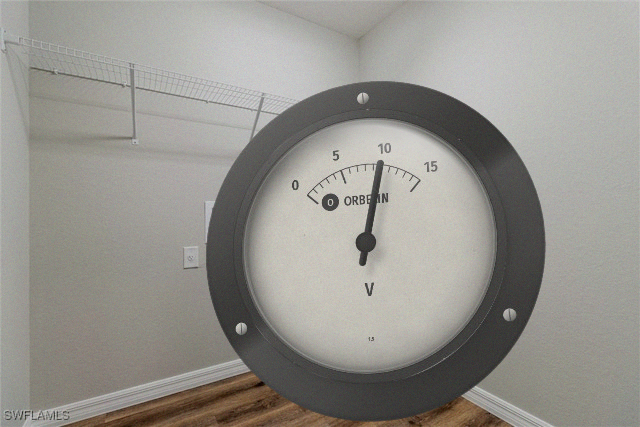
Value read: {"value": 10, "unit": "V"}
